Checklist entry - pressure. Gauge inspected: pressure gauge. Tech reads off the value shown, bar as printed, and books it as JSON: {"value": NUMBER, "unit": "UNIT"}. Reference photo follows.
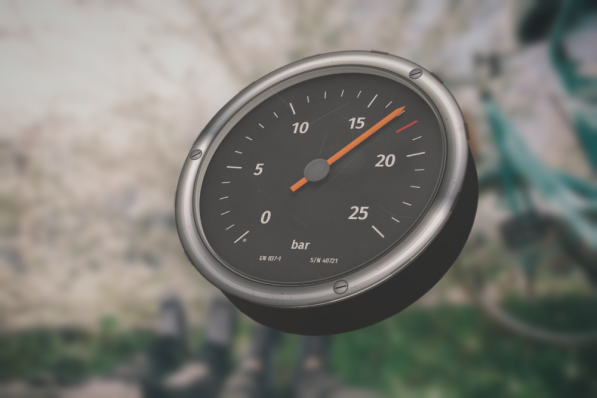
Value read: {"value": 17, "unit": "bar"}
